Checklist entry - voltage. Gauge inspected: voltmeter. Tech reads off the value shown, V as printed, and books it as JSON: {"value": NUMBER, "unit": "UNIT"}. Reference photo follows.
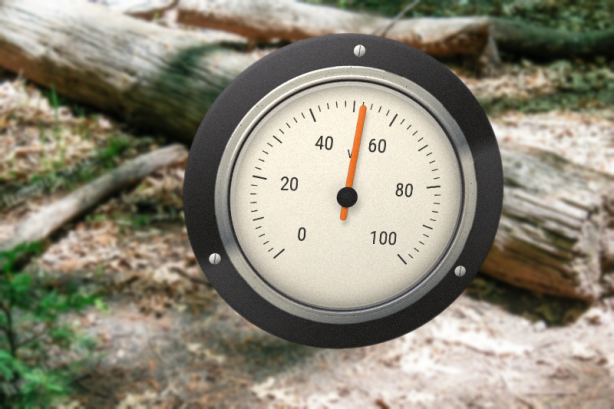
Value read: {"value": 52, "unit": "V"}
